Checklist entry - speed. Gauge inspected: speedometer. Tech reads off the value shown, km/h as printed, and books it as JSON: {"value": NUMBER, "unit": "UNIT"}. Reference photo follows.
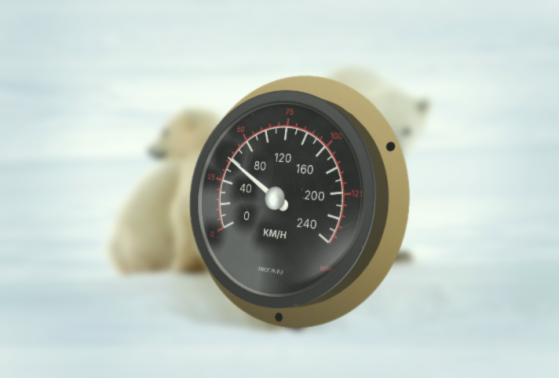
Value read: {"value": 60, "unit": "km/h"}
